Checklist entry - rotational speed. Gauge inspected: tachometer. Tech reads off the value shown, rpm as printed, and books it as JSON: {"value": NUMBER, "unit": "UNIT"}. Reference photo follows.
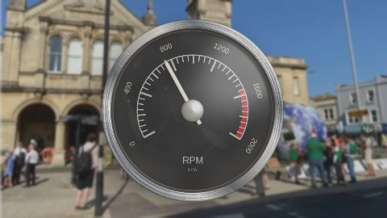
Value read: {"value": 750, "unit": "rpm"}
